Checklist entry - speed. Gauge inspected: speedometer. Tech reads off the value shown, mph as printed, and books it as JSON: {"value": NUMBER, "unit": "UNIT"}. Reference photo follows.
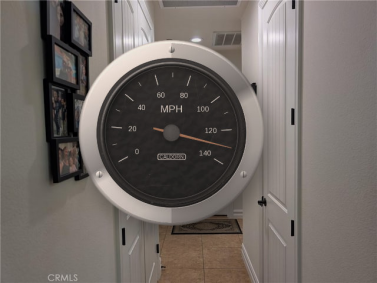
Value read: {"value": 130, "unit": "mph"}
